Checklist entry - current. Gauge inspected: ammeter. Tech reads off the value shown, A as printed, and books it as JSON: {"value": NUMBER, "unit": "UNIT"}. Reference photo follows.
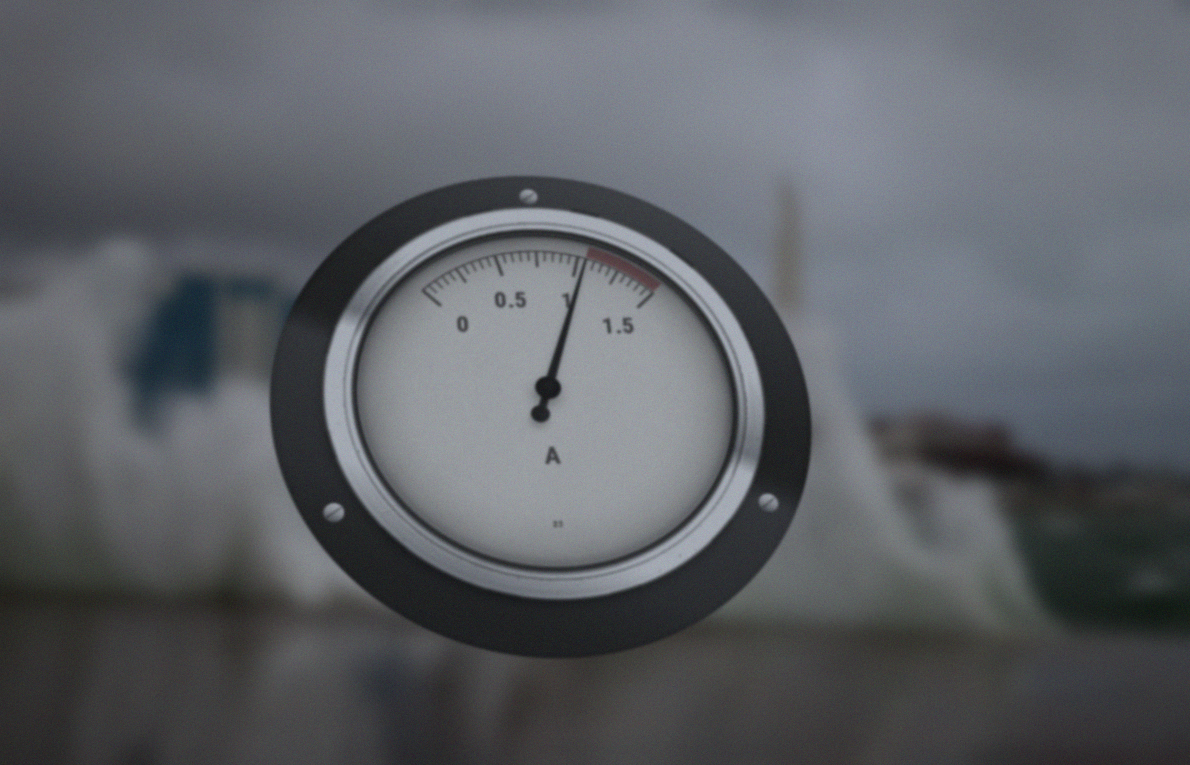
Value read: {"value": 1.05, "unit": "A"}
